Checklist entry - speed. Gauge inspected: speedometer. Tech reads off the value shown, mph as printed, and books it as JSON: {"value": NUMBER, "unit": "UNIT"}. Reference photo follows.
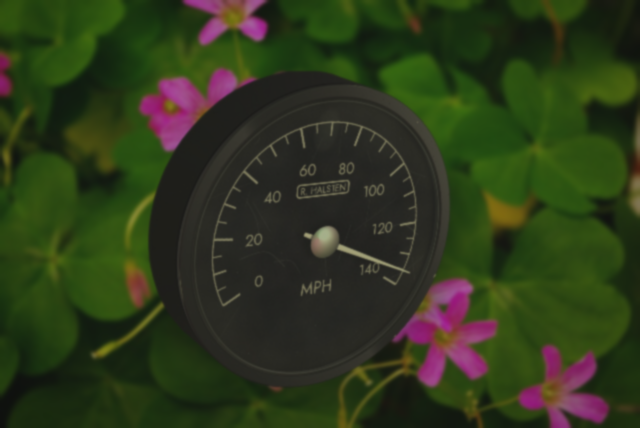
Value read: {"value": 135, "unit": "mph"}
